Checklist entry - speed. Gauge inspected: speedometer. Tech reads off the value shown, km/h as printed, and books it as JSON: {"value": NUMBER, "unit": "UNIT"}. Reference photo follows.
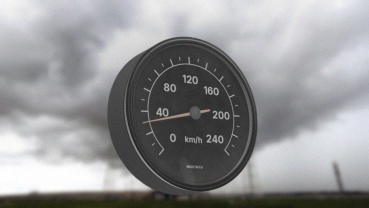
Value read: {"value": 30, "unit": "km/h"}
